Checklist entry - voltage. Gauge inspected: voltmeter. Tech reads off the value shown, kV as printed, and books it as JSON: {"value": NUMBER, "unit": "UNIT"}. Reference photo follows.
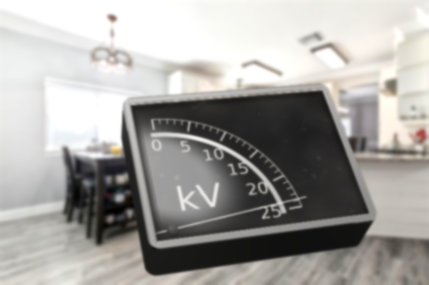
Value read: {"value": 24, "unit": "kV"}
